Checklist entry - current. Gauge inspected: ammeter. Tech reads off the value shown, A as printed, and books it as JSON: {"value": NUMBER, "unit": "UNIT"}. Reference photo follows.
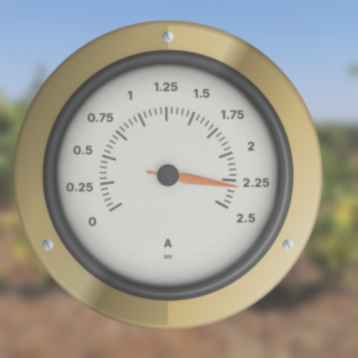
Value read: {"value": 2.3, "unit": "A"}
